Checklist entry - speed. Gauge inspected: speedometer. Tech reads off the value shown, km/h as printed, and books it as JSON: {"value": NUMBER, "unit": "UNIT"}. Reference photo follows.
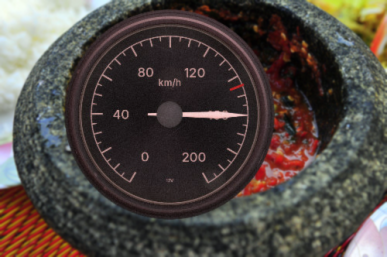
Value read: {"value": 160, "unit": "km/h"}
